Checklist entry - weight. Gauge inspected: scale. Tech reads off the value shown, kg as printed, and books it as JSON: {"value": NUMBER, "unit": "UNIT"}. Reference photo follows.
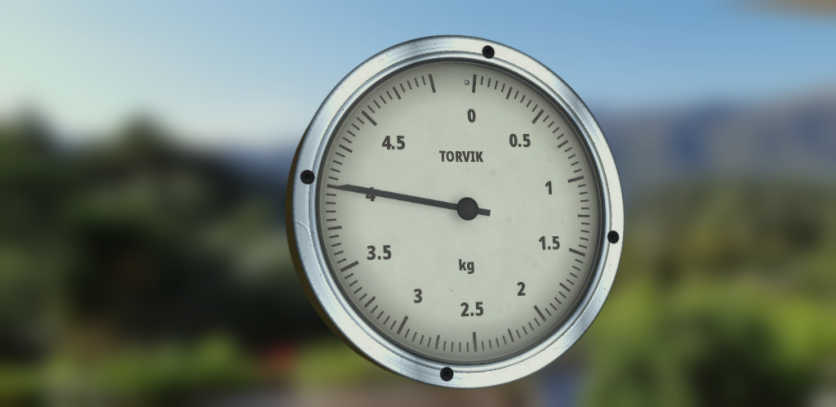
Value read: {"value": 4, "unit": "kg"}
